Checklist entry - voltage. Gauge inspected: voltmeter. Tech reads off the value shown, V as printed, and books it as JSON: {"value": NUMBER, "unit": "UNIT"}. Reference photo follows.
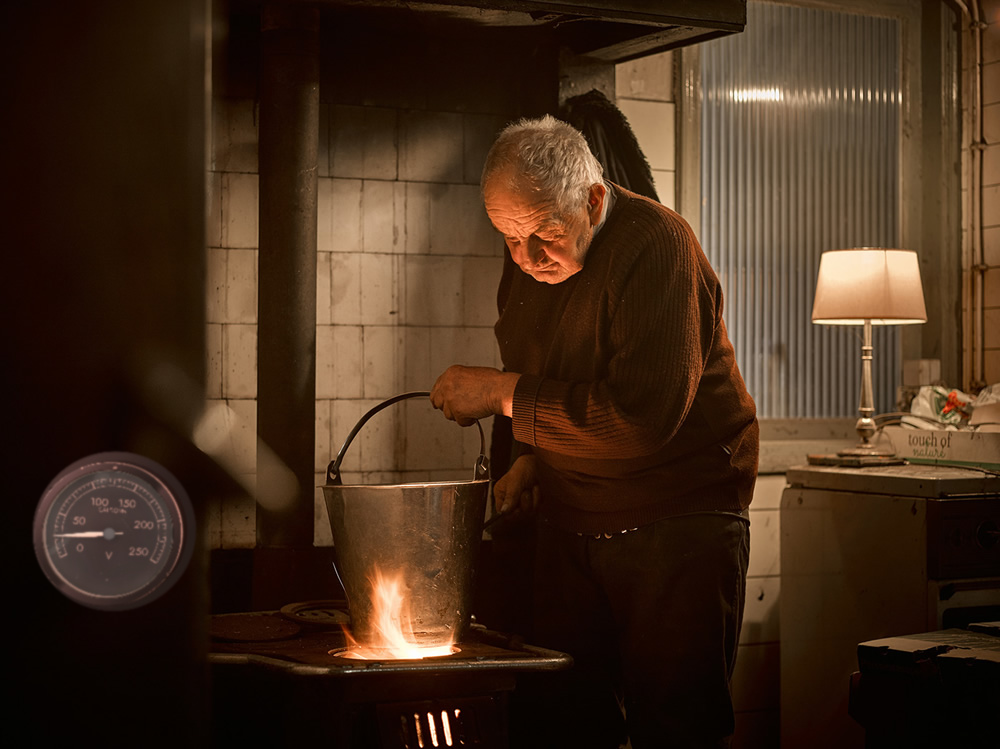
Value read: {"value": 25, "unit": "V"}
